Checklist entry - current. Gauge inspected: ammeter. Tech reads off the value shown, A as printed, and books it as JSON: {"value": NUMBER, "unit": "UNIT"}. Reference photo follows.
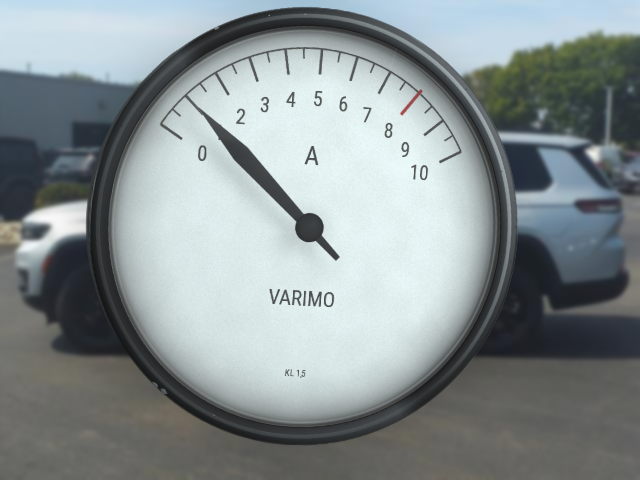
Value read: {"value": 1, "unit": "A"}
